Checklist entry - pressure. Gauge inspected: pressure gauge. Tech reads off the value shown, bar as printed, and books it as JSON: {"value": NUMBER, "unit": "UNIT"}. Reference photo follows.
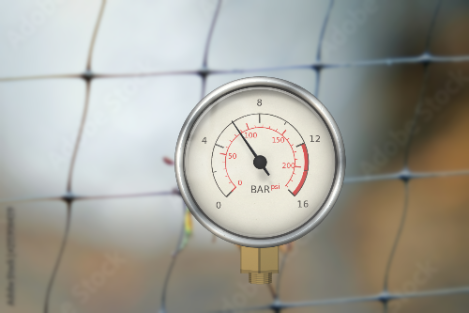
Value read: {"value": 6, "unit": "bar"}
